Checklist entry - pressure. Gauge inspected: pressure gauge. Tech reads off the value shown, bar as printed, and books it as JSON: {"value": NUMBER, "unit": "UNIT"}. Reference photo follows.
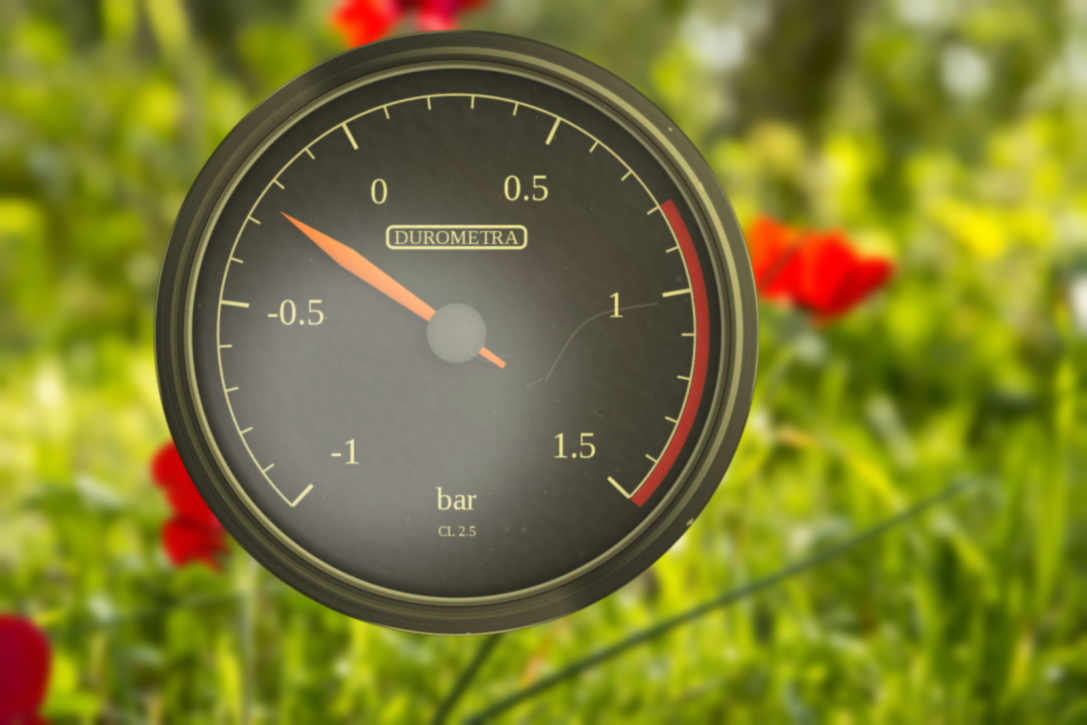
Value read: {"value": -0.25, "unit": "bar"}
